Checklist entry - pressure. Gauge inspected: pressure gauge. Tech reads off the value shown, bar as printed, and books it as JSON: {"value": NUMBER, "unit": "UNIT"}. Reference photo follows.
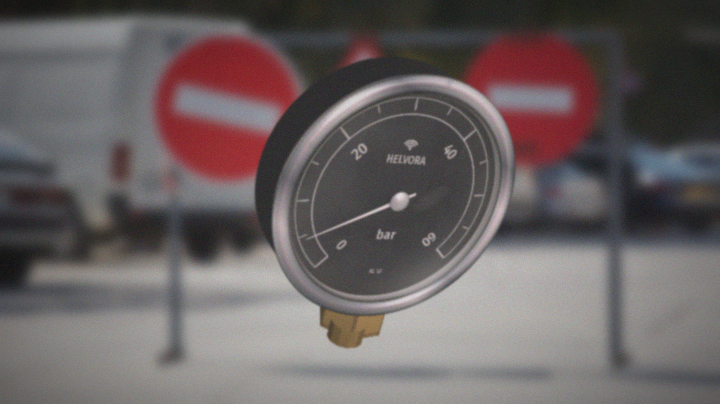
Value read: {"value": 5, "unit": "bar"}
